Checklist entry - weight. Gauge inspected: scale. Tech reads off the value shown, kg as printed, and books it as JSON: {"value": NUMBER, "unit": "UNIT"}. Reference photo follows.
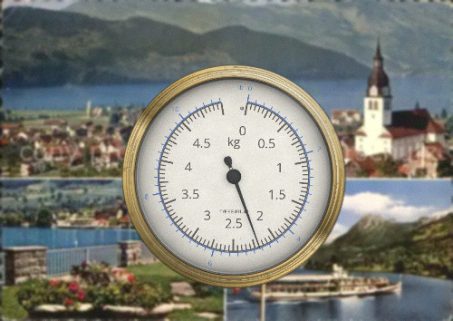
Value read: {"value": 2.2, "unit": "kg"}
